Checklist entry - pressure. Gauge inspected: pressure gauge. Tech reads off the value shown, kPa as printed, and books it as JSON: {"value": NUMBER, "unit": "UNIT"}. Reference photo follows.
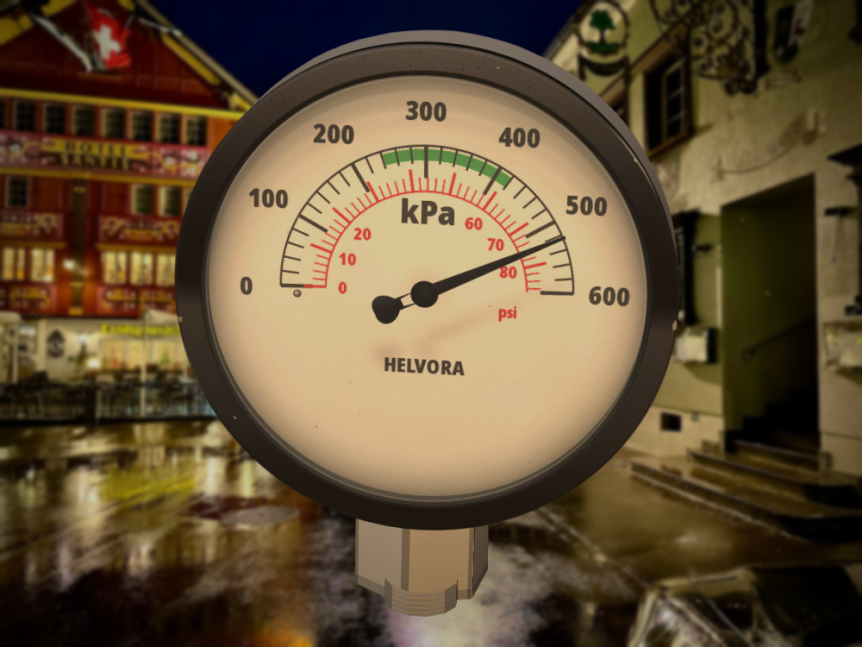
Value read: {"value": 520, "unit": "kPa"}
